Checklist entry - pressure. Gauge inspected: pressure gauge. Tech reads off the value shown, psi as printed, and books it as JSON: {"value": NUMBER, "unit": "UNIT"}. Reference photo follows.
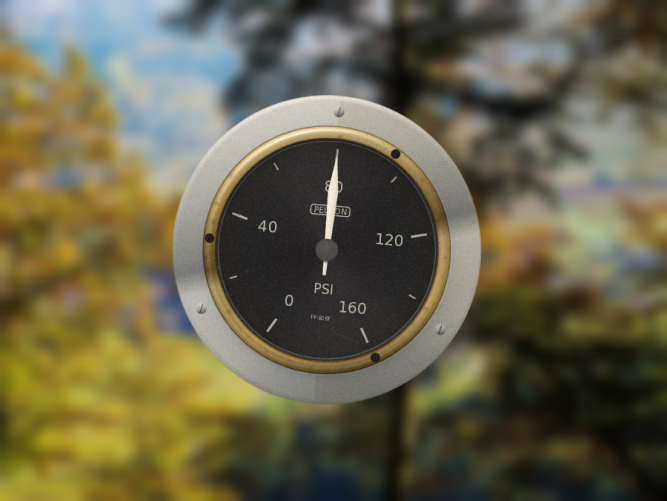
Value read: {"value": 80, "unit": "psi"}
